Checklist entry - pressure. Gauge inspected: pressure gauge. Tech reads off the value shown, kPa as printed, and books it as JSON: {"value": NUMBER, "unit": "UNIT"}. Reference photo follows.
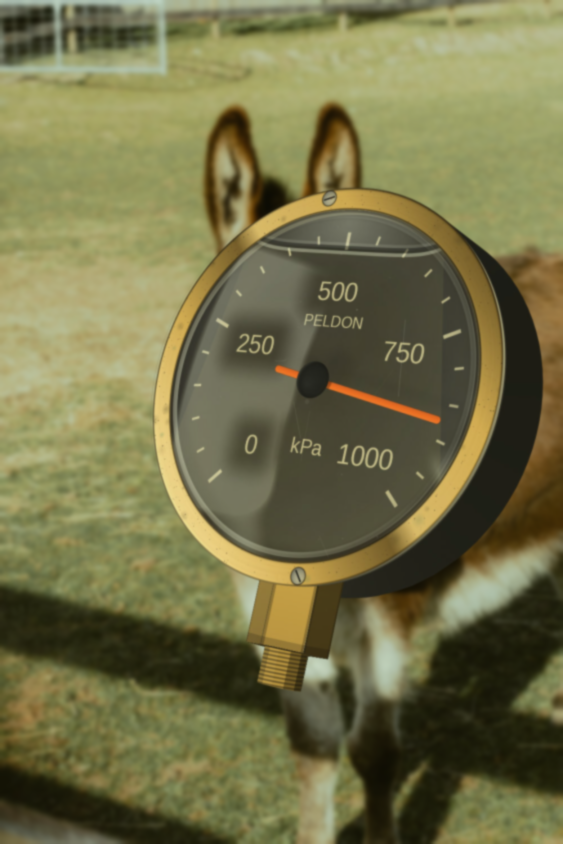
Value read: {"value": 875, "unit": "kPa"}
